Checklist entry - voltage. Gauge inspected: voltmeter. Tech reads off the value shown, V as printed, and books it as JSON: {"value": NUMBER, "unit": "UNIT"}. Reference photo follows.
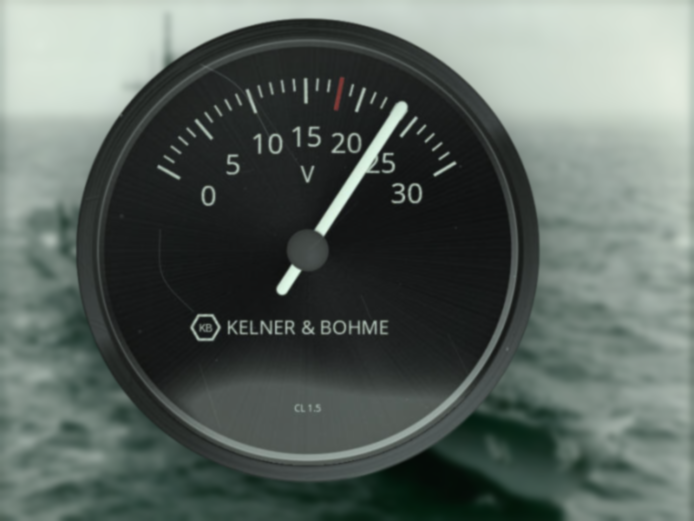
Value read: {"value": 23.5, "unit": "V"}
